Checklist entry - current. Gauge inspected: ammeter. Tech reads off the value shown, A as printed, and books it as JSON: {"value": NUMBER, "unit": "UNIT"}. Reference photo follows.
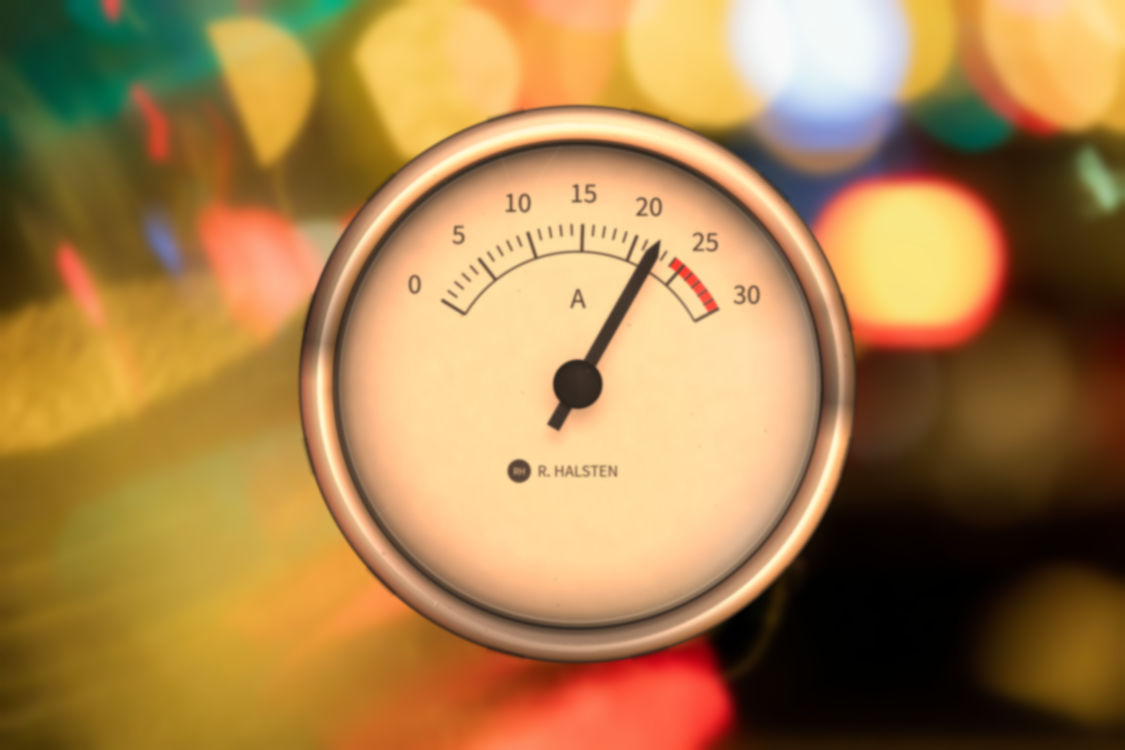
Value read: {"value": 22, "unit": "A"}
